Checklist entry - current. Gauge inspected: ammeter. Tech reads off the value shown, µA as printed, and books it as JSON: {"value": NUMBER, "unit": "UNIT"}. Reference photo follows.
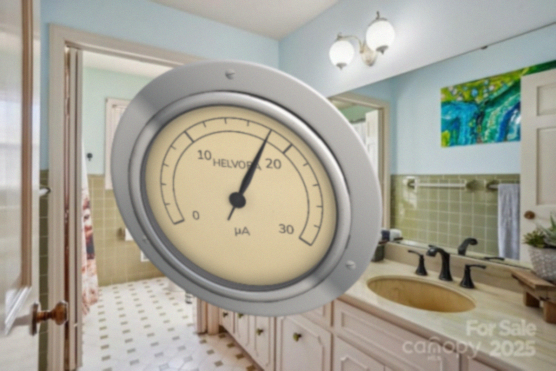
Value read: {"value": 18, "unit": "µA"}
